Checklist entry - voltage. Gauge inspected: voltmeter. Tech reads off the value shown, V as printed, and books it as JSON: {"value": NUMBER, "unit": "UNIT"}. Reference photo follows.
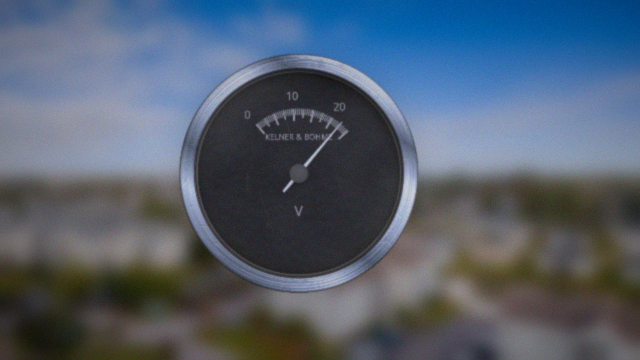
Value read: {"value": 22.5, "unit": "V"}
